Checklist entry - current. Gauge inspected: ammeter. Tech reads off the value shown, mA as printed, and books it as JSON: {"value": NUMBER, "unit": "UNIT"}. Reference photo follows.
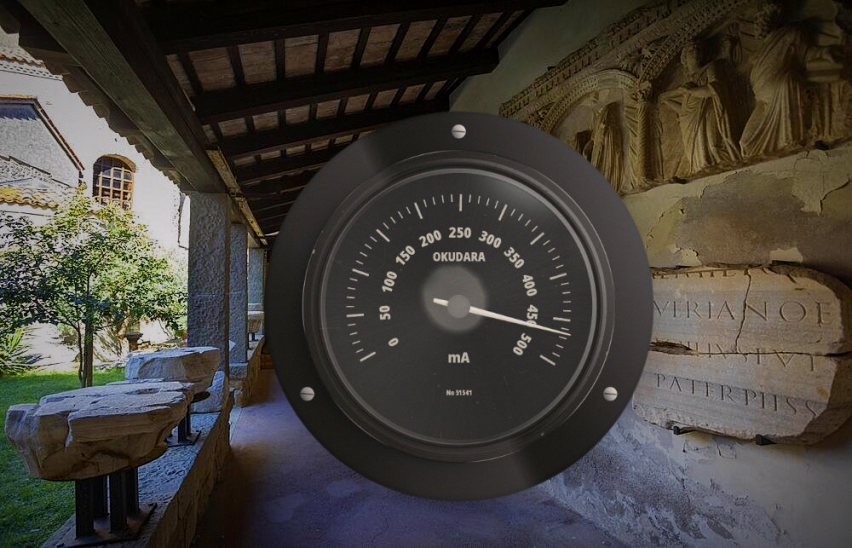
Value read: {"value": 465, "unit": "mA"}
